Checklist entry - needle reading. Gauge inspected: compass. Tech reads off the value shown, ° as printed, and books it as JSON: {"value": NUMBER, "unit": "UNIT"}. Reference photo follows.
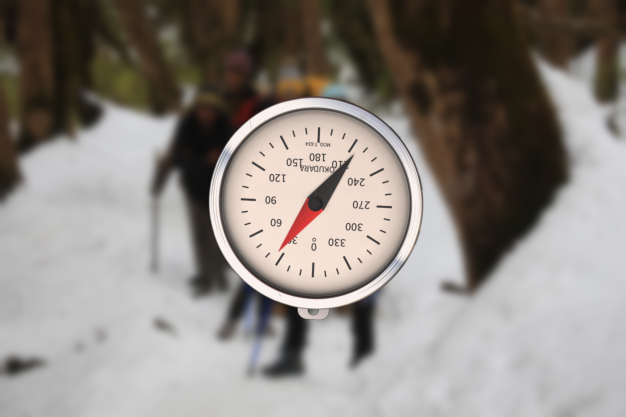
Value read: {"value": 35, "unit": "°"}
